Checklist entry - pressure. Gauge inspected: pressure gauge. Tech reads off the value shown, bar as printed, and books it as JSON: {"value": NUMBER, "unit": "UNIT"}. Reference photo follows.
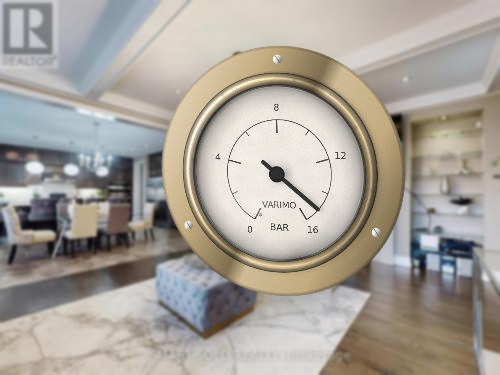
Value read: {"value": 15, "unit": "bar"}
